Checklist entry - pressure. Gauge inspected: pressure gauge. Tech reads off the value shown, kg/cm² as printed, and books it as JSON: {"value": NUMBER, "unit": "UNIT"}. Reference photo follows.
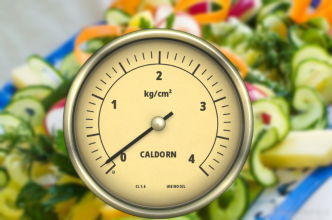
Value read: {"value": 0.1, "unit": "kg/cm²"}
